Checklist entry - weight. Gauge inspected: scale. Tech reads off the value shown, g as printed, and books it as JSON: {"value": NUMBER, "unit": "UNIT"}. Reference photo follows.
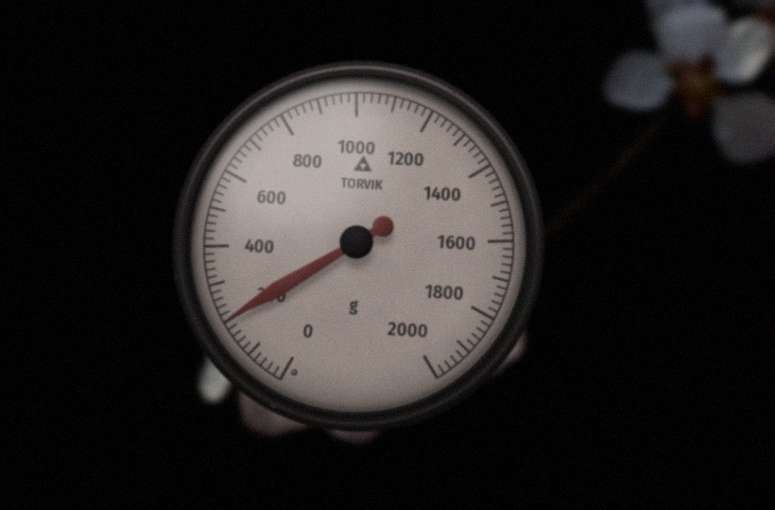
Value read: {"value": 200, "unit": "g"}
